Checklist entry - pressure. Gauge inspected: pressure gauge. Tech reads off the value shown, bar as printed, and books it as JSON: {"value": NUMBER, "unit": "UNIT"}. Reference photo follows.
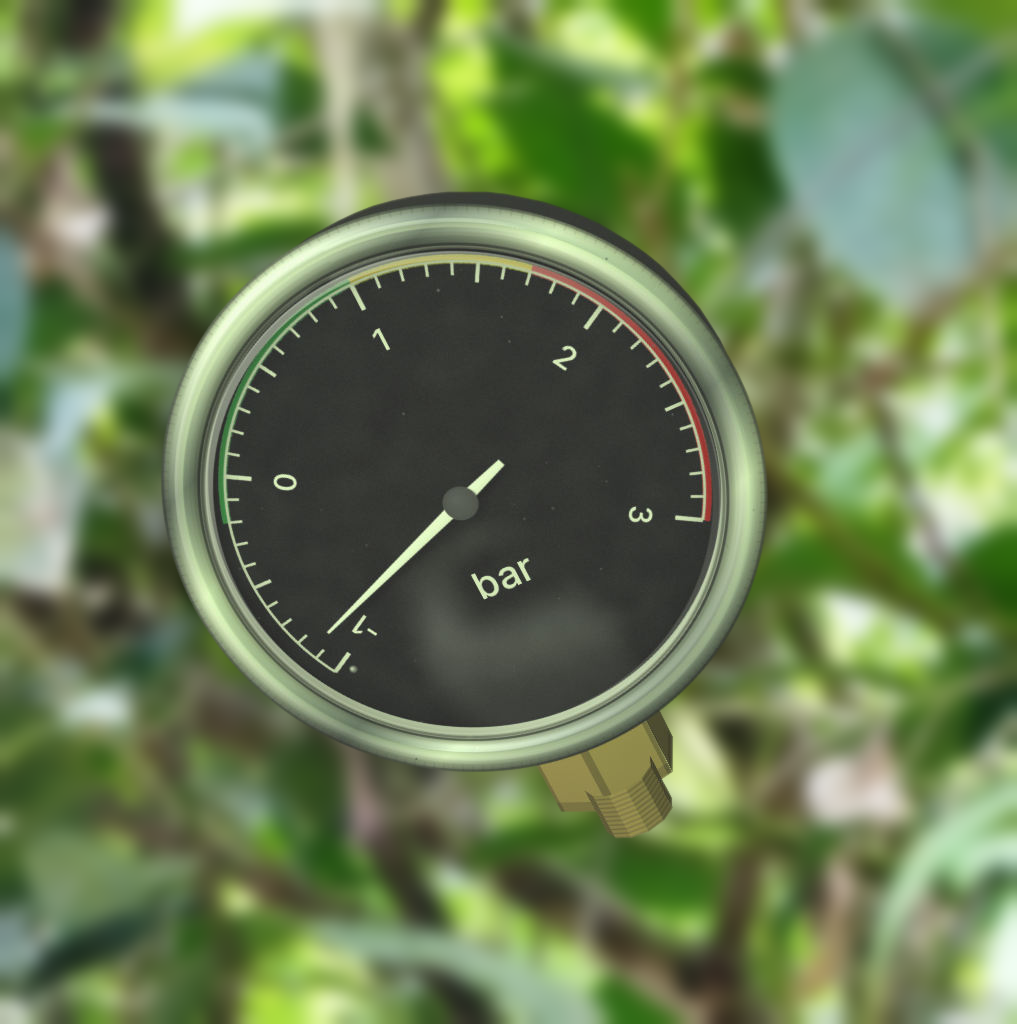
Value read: {"value": -0.85, "unit": "bar"}
